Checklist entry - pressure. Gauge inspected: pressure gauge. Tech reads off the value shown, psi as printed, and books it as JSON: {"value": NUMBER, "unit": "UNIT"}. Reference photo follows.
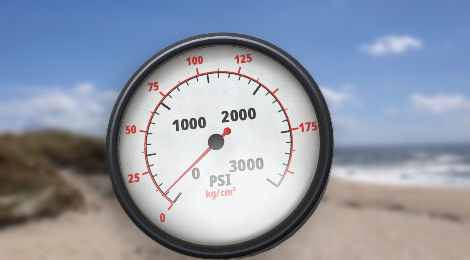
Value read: {"value": 100, "unit": "psi"}
